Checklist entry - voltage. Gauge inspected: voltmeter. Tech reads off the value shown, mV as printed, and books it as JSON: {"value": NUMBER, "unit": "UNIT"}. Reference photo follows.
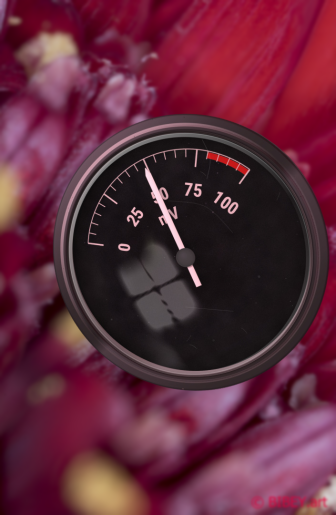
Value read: {"value": 50, "unit": "mV"}
